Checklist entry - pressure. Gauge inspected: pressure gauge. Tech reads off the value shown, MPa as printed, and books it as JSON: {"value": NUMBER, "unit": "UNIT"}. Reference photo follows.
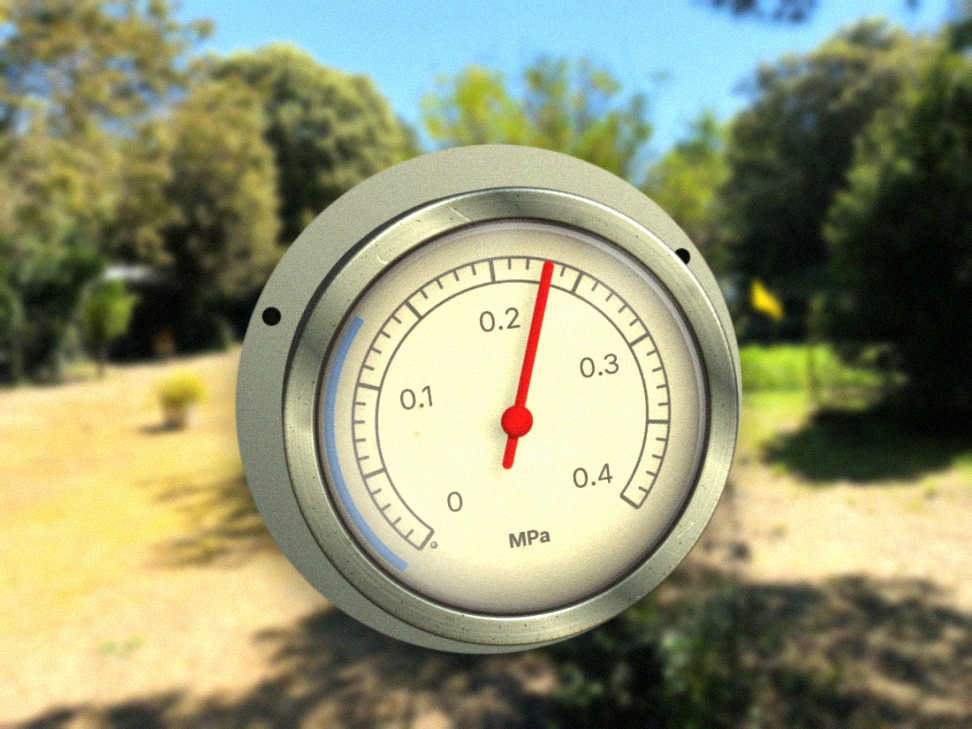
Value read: {"value": 0.23, "unit": "MPa"}
